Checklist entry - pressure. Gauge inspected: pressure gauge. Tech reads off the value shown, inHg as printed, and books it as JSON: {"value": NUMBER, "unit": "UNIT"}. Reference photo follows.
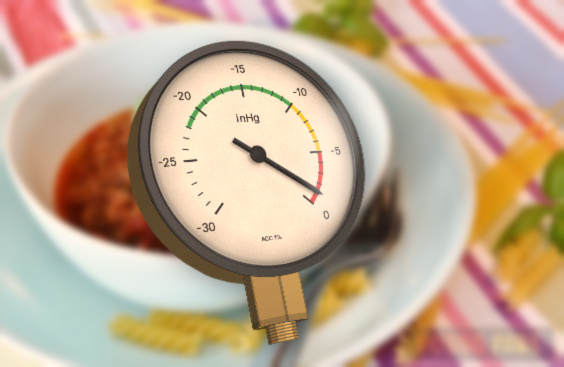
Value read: {"value": -1, "unit": "inHg"}
